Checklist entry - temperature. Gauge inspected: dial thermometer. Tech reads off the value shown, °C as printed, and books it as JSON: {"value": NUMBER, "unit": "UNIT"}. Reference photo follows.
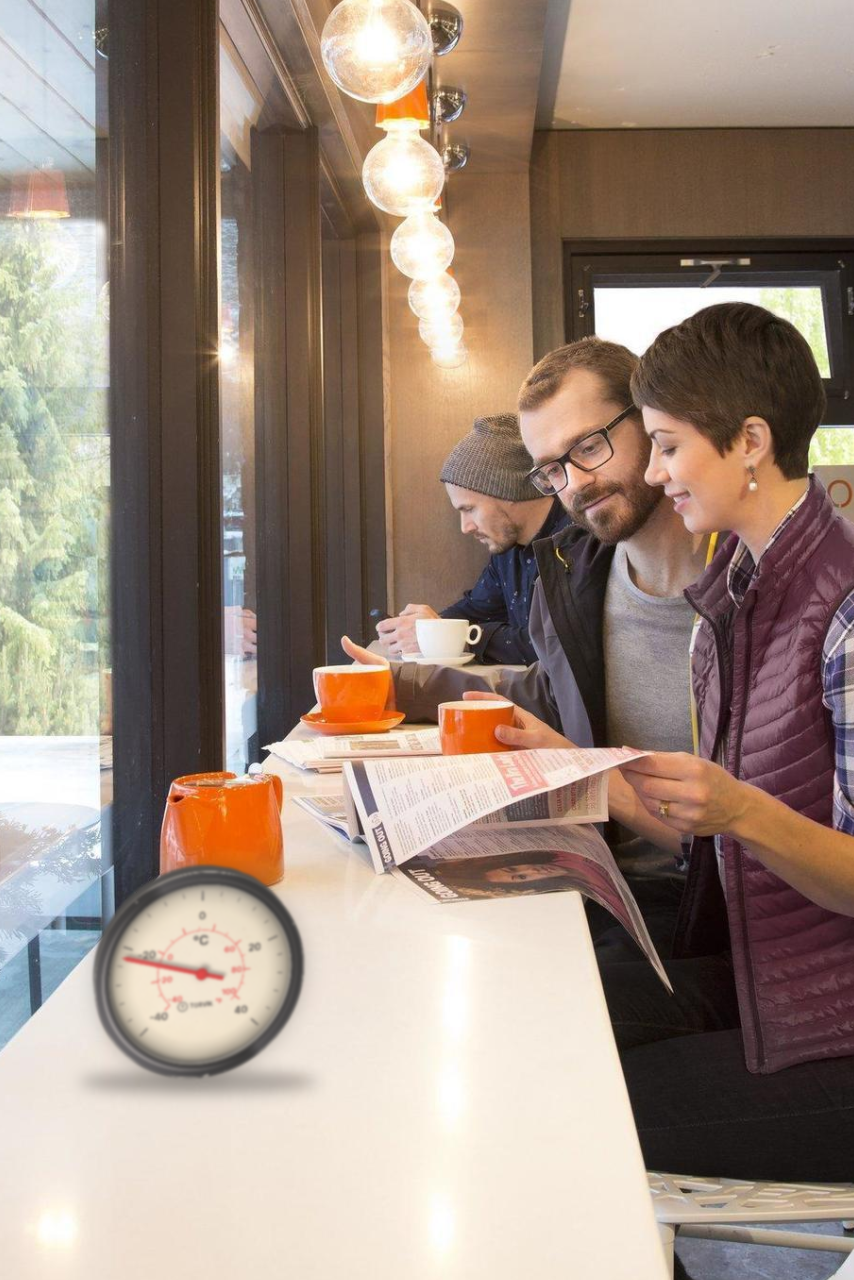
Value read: {"value": -22, "unit": "°C"}
